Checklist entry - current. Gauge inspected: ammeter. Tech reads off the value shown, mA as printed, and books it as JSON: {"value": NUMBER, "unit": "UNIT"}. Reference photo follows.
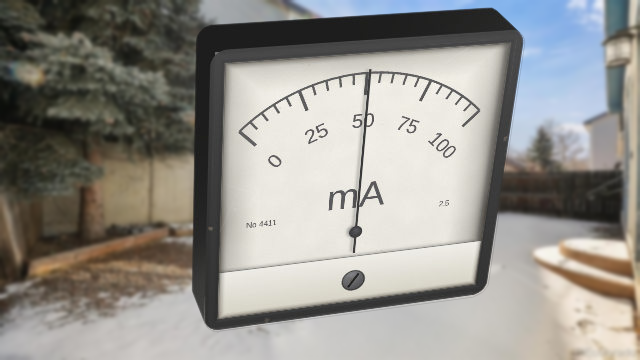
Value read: {"value": 50, "unit": "mA"}
